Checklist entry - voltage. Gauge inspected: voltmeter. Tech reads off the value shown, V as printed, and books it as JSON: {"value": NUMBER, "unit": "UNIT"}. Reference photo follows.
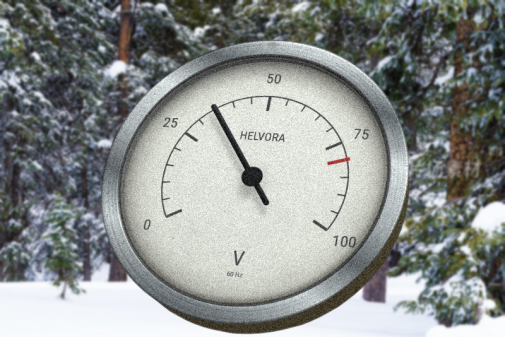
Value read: {"value": 35, "unit": "V"}
